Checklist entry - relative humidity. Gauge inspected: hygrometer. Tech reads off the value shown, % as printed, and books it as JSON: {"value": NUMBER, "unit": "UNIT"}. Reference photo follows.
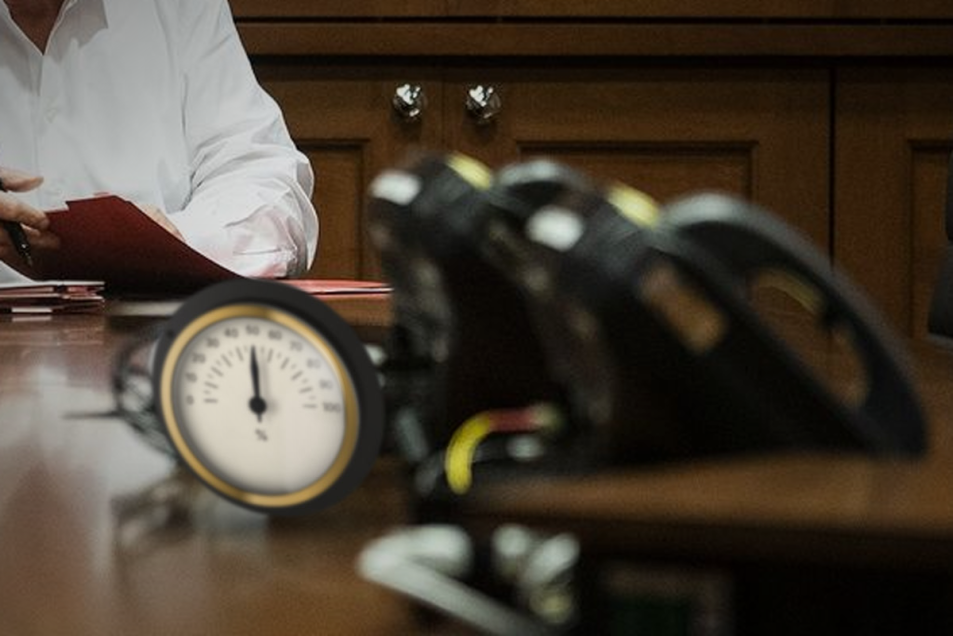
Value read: {"value": 50, "unit": "%"}
